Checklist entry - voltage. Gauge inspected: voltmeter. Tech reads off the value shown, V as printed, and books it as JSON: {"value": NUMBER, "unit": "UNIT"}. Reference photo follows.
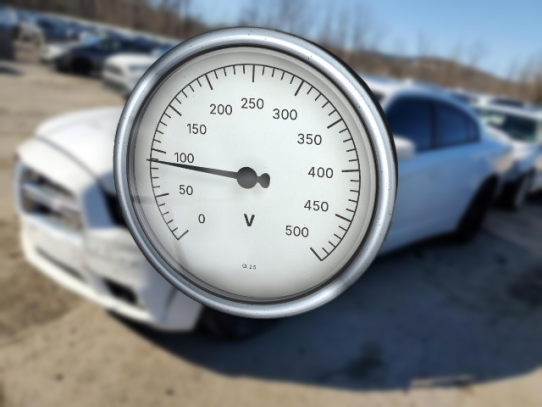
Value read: {"value": 90, "unit": "V"}
